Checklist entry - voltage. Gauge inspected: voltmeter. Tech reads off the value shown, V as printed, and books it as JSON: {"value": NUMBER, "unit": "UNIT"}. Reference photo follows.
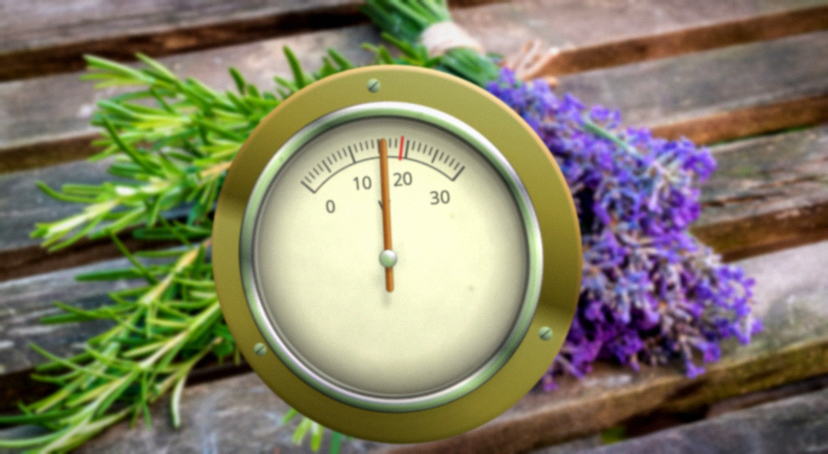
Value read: {"value": 16, "unit": "V"}
